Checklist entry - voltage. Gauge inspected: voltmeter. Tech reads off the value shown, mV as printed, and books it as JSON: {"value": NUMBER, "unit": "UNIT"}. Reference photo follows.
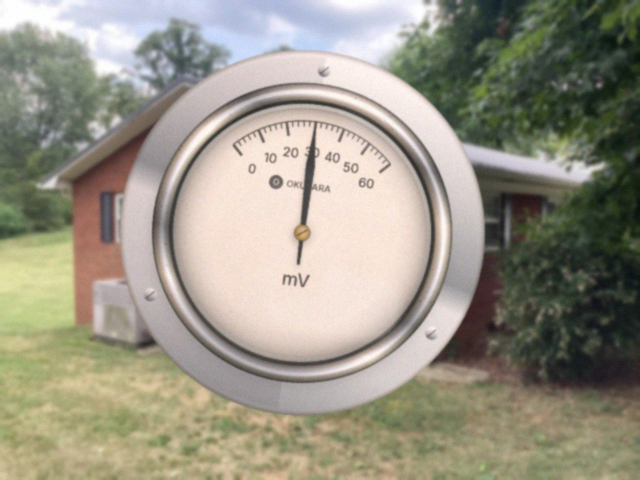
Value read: {"value": 30, "unit": "mV"}
